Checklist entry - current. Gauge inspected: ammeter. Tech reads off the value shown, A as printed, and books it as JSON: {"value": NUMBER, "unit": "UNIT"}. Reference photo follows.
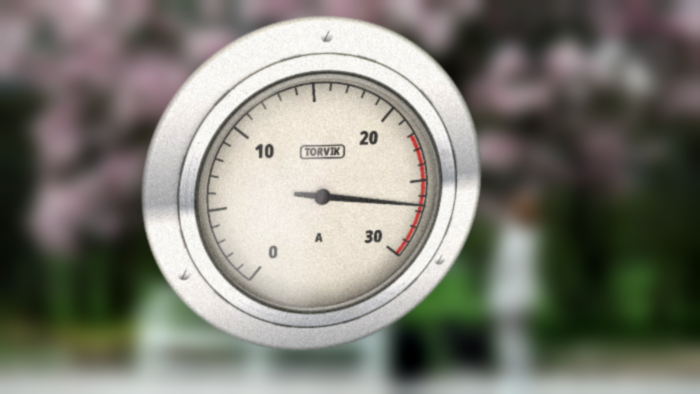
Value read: {"value": 26.5, "unit": "A"}
